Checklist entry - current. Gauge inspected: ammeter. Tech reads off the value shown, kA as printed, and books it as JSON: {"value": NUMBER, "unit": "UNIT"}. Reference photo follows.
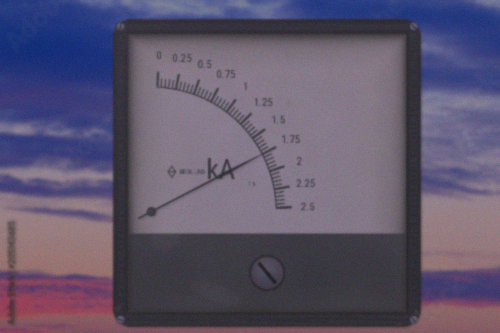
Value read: {"value": 1.75, "unit": "kA"}
